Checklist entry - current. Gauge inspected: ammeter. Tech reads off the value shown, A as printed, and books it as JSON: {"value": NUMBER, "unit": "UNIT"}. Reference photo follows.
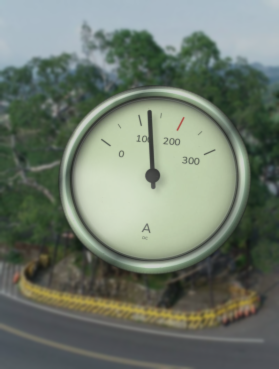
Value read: {"value": 125, "unit": "A"}
